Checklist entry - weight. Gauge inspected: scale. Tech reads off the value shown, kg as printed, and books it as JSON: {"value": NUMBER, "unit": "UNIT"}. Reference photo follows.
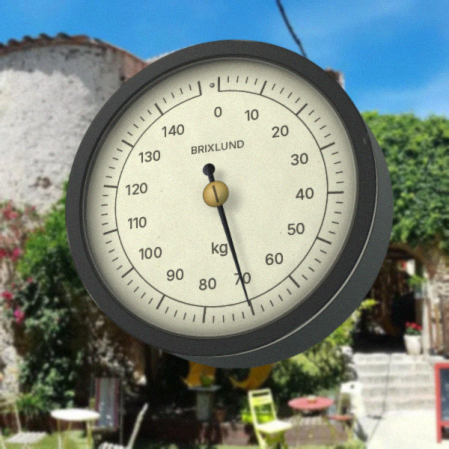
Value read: {"value": 70, "unit": "kg"}
